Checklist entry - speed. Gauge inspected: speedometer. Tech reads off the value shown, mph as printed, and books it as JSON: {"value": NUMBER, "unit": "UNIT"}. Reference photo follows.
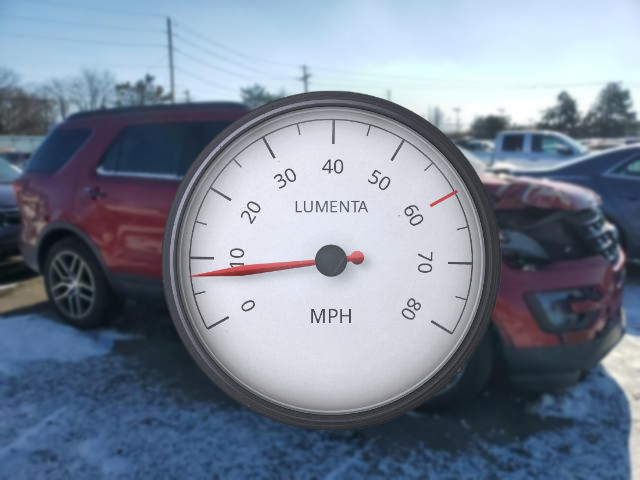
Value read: {"value": 7.5, "unit": "mph"}
